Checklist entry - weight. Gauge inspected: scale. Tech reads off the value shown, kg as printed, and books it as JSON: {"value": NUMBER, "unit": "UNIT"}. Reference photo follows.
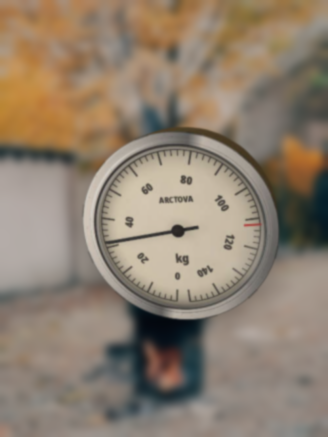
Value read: {"value": 32, "unit": "kg"}
